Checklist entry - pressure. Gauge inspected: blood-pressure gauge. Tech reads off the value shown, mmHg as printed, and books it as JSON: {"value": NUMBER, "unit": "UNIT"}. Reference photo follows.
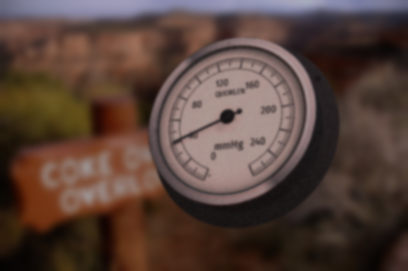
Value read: {"value": 40, "unit": "mmHg"}
